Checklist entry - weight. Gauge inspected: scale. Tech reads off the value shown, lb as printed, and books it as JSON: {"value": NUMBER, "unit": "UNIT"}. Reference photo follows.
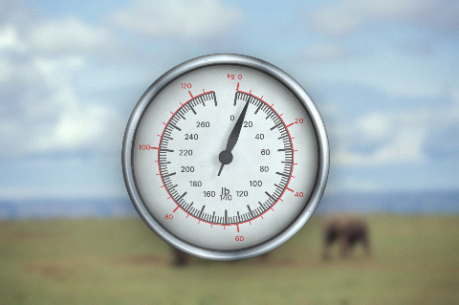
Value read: {"value": 10, "unit": "lb"}
